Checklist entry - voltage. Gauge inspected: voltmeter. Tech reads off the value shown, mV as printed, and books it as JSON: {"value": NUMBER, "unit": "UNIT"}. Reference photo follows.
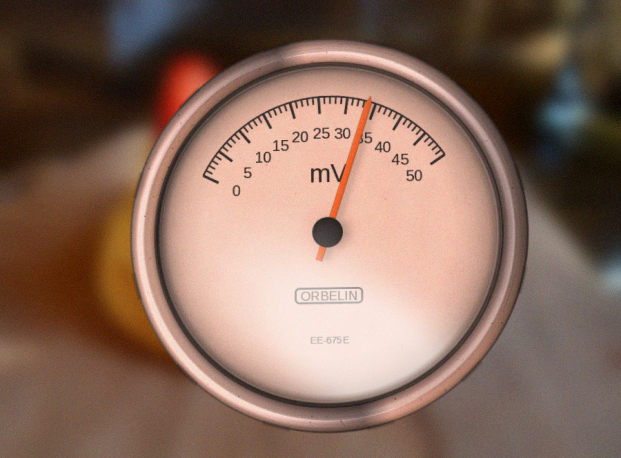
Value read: {"value": 34, "unit": "mV"}
